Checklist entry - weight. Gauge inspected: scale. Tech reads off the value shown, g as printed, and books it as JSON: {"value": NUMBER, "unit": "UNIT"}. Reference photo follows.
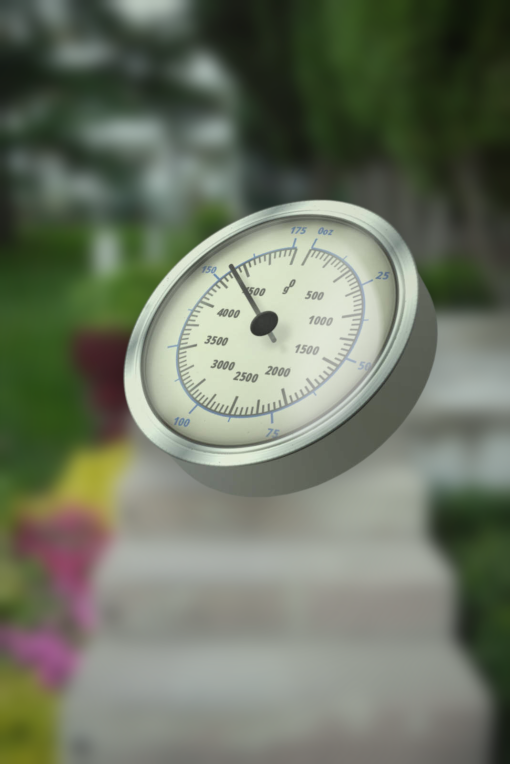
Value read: {"value": 4400, "unit": "g"}
